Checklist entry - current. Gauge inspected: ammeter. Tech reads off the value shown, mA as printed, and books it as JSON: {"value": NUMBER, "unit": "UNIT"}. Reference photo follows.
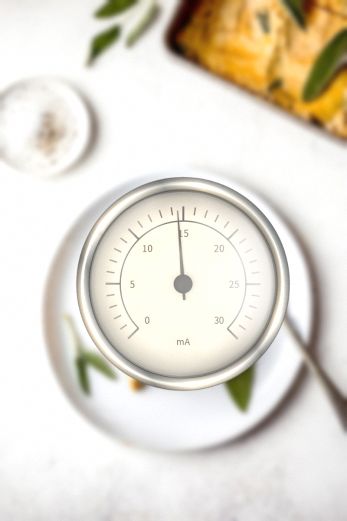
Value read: {"value": 14.5, "unit": "mA"}
